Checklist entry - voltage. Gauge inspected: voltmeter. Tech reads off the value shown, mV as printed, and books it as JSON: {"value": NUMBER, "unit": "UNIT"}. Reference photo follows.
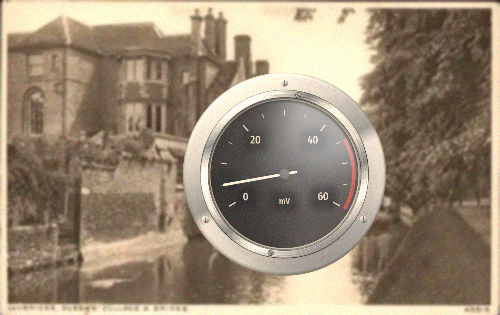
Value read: {"value": 5, "unit": "mV"}
